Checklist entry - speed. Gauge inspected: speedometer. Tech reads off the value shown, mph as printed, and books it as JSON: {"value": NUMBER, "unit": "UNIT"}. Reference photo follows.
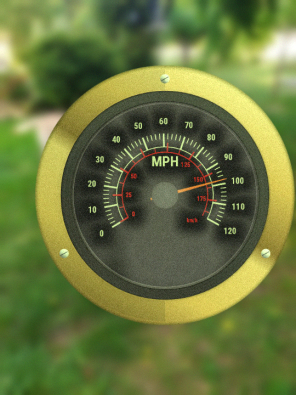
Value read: {"value": 98, "unit": "mph"}
